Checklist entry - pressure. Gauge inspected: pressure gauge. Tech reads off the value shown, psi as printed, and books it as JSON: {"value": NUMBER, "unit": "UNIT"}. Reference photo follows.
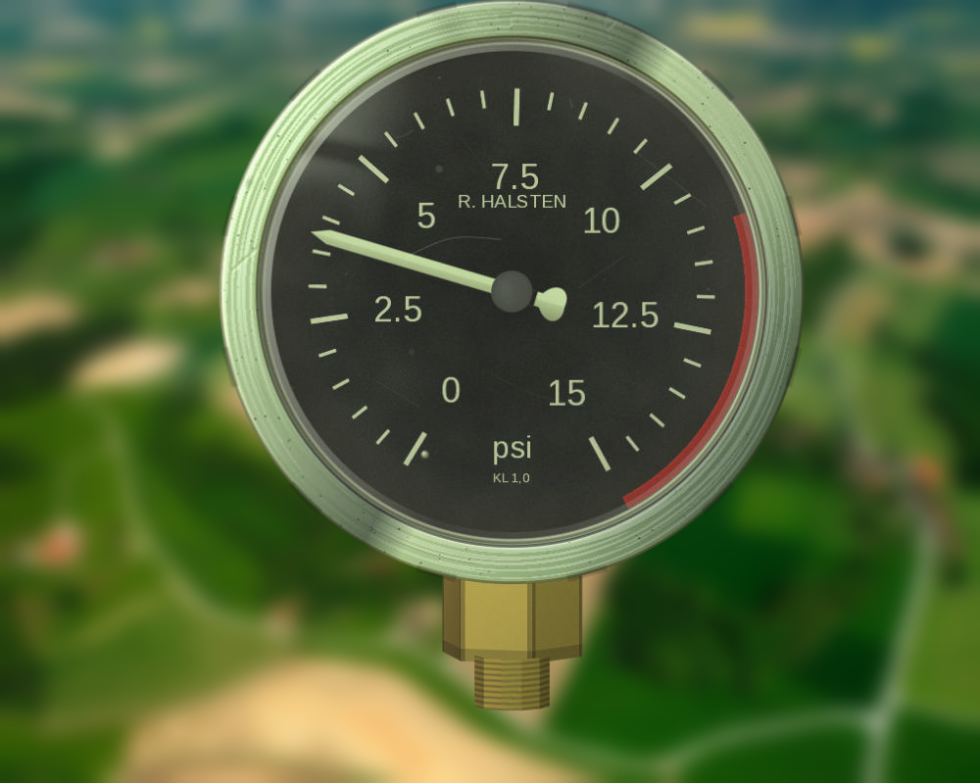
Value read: {"value": 3.75, "unit": "psi"}
